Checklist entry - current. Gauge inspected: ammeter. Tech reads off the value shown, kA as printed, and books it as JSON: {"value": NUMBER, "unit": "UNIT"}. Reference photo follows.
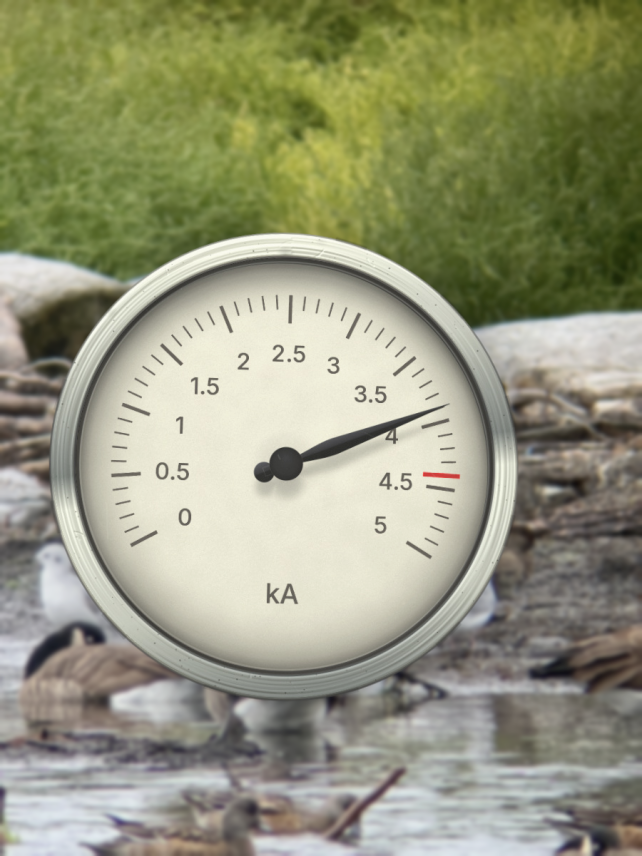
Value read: {"value": 3.9, "unit": "kA"}
